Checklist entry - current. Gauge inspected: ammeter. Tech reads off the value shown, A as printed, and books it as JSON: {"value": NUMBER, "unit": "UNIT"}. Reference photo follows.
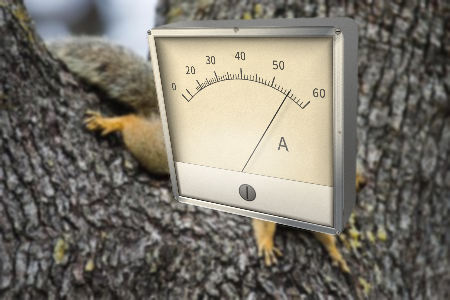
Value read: {"value": 55, "unit": "A"}
